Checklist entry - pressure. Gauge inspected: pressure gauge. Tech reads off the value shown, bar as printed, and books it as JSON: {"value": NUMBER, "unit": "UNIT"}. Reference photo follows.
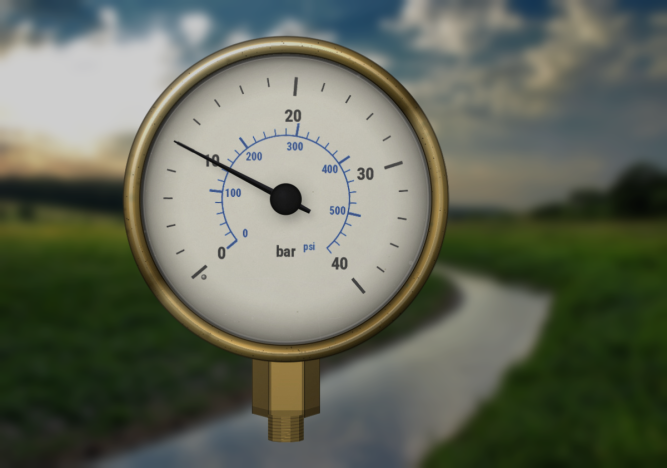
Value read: {"value": 10, "unit": "bar"}
